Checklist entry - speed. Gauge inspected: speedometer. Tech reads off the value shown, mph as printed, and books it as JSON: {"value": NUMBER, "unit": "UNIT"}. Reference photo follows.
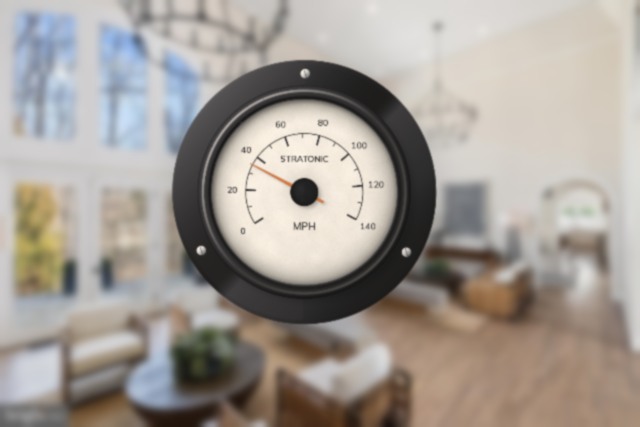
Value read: {"value": 35, "unit": "mph"}
